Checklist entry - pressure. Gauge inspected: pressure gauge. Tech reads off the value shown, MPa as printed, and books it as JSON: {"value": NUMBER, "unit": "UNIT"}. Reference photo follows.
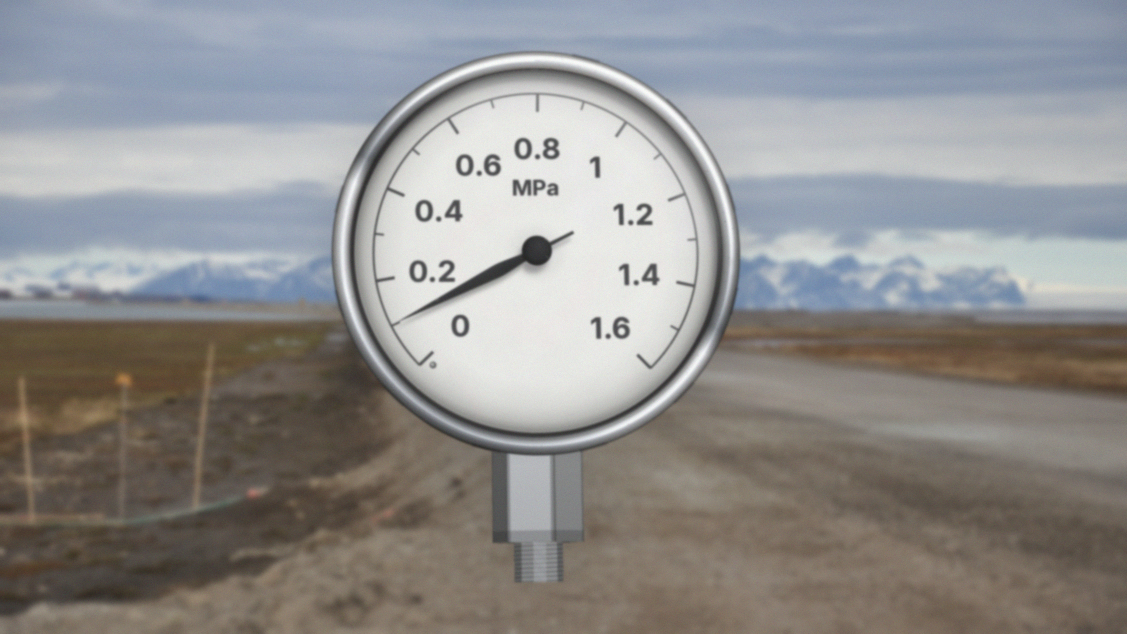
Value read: {"value": 0.1, "unit": "MPa"}
